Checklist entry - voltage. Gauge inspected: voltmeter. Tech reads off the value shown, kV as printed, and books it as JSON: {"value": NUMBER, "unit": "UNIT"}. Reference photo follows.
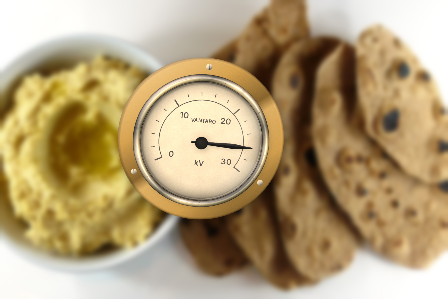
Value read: {"value": 26, "unit": "kV"}
